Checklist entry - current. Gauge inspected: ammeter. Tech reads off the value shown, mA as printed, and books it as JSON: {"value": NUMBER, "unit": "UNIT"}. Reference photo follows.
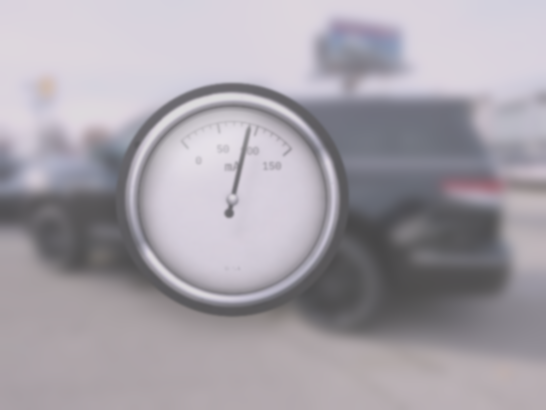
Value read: {"value": 90, "unit": "mA"}
